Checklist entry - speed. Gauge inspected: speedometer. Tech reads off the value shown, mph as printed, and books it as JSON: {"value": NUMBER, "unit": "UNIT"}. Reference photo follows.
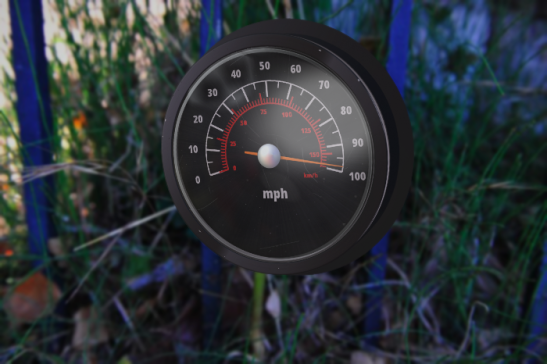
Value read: {"value": 97.5, "unit": "mph"}
